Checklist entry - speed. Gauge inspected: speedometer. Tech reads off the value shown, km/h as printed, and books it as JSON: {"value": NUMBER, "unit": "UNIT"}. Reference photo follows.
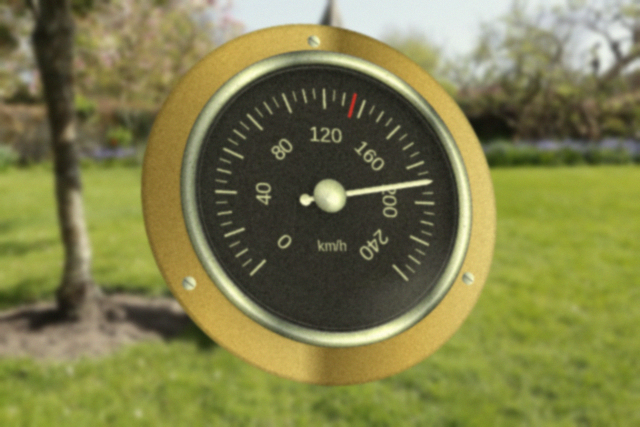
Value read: {"value": 190, "unit": "km/h"}
